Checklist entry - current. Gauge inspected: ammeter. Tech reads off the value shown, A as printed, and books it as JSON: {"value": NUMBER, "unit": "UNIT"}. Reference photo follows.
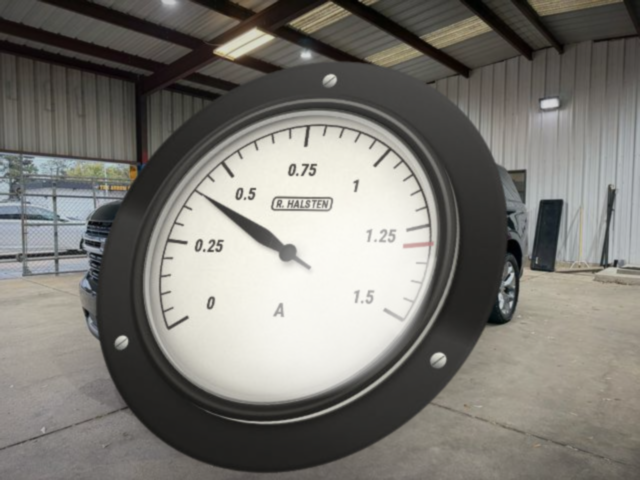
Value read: {"value": 0.4, "unit": "A"}
